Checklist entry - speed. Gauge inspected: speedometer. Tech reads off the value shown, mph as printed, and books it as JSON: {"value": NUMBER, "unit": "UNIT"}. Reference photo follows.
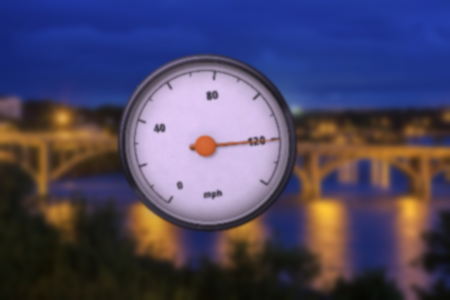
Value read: {"value": 120, "unit": "mph"}
